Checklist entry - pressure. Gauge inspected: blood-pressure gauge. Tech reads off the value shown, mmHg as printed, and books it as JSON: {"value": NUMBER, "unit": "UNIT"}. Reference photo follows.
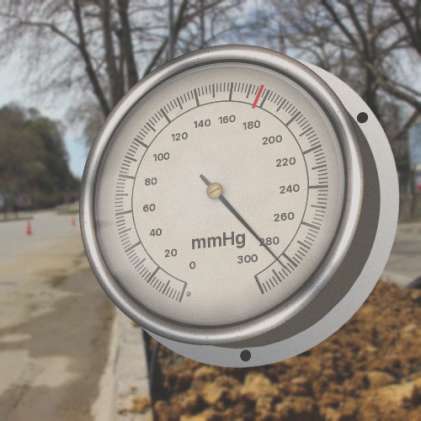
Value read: {"value": 284, "unit": "mmHg"}
